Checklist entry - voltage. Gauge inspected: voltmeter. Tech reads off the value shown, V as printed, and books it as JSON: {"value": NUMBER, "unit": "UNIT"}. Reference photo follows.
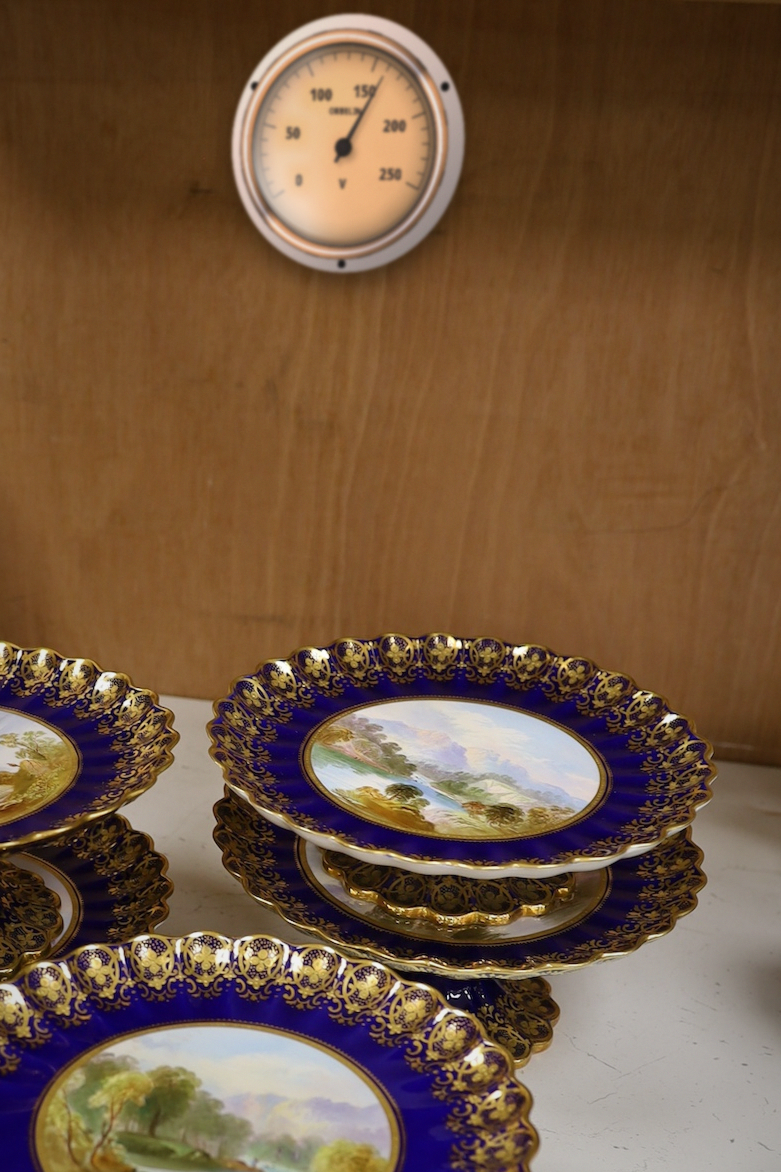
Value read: {"value": 160, "unit": "V"}
